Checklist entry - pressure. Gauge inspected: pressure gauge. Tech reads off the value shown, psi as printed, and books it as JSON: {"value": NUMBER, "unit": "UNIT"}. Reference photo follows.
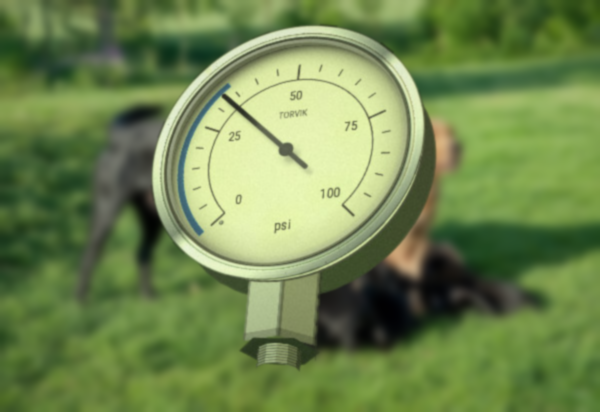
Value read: {"value": 32.5, "unit": "psi"}
